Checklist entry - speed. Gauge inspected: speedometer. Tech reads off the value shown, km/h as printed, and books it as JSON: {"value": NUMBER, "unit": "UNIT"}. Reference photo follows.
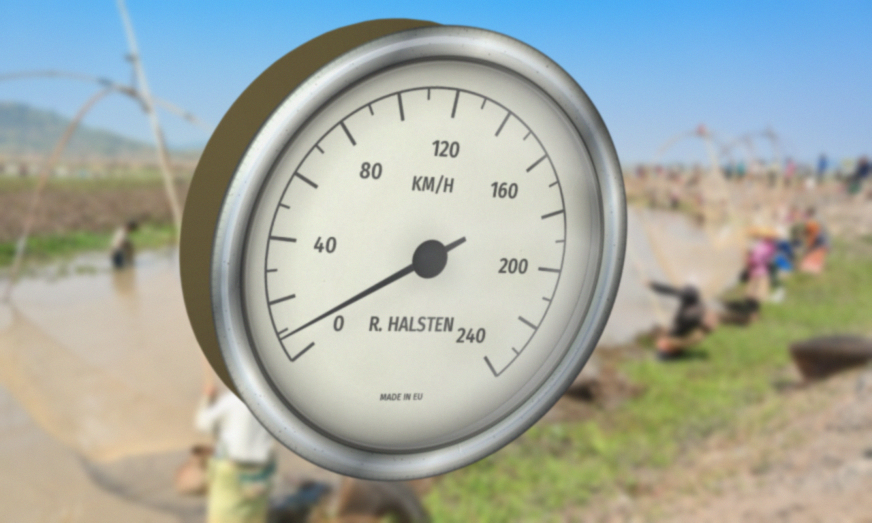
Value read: {"value": 10, "unit": "km/h"}
